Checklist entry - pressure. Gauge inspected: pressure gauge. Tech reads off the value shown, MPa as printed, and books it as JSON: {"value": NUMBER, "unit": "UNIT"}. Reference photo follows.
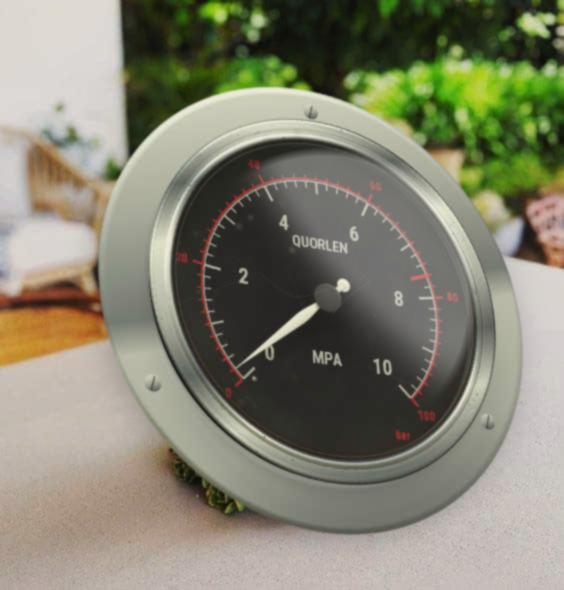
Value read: {"value": 0.2, "unit": "MPa"}
